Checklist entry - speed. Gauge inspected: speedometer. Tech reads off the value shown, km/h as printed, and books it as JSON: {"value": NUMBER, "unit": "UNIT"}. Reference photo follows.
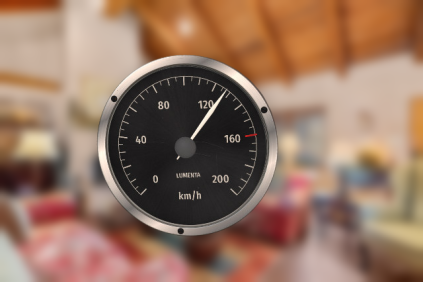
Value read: {"value": 127.5, "unit": "km/h"}
